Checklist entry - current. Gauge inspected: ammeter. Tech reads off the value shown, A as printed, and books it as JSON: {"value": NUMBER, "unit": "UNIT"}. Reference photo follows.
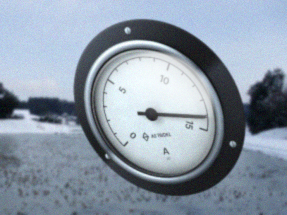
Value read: {"value": 14, "unit": "A"}
